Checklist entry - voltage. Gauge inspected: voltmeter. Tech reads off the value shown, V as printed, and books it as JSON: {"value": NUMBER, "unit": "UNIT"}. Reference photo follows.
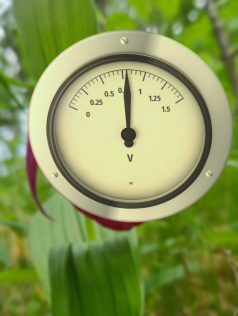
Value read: {"value": 0.8, "unit": "V"}
